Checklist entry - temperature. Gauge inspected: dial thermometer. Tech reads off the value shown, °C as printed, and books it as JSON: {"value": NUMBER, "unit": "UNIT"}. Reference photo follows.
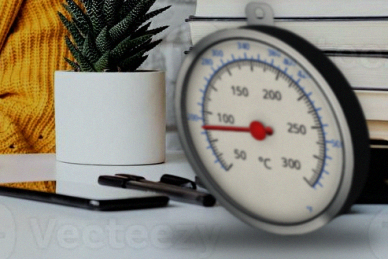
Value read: {"value": 87.5, "unit": "°C"}
